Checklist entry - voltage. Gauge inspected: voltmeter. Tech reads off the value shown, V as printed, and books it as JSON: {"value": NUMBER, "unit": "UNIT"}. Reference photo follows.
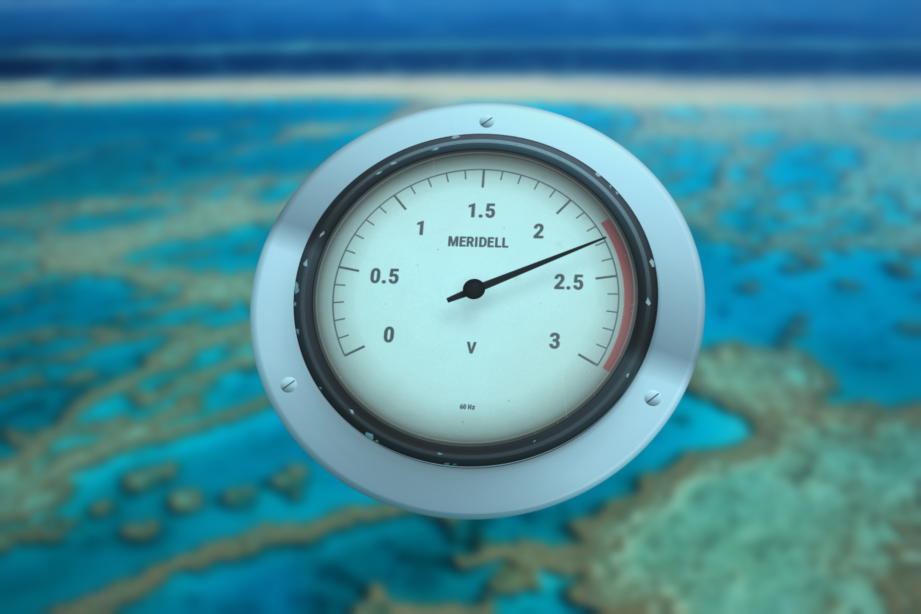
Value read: {"value": 2.3, "unit": "V"}
